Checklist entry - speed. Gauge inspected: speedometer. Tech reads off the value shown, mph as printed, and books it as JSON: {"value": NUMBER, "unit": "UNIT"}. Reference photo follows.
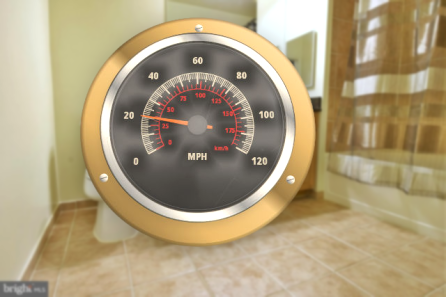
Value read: {"value": 20, "unit": "mph"}
